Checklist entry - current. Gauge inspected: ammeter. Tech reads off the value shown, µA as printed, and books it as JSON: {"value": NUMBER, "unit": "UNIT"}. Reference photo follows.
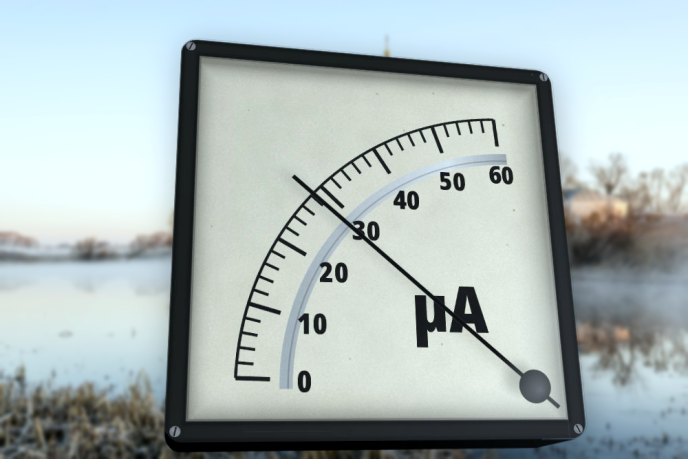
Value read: {"value": 28, "unit": "µA"}
